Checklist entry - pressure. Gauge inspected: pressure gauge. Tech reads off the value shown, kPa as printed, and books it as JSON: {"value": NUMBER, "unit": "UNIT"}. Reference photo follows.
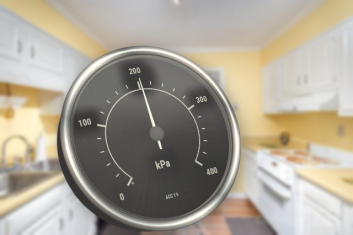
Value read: {"value": 200, "unit": "kPa"}
